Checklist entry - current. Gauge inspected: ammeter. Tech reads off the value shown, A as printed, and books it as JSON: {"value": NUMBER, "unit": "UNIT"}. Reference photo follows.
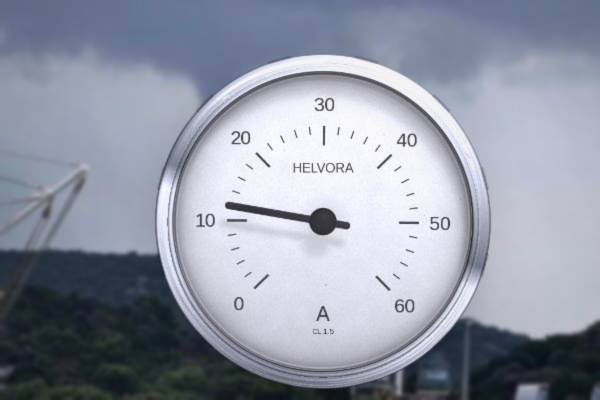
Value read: {"value": 12, "unit": "A"}
